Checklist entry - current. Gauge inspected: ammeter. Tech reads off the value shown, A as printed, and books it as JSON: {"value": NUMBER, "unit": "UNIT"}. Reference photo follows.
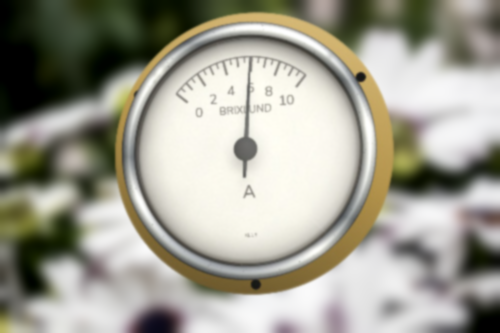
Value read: {"value": 6, "unit": "A"}
